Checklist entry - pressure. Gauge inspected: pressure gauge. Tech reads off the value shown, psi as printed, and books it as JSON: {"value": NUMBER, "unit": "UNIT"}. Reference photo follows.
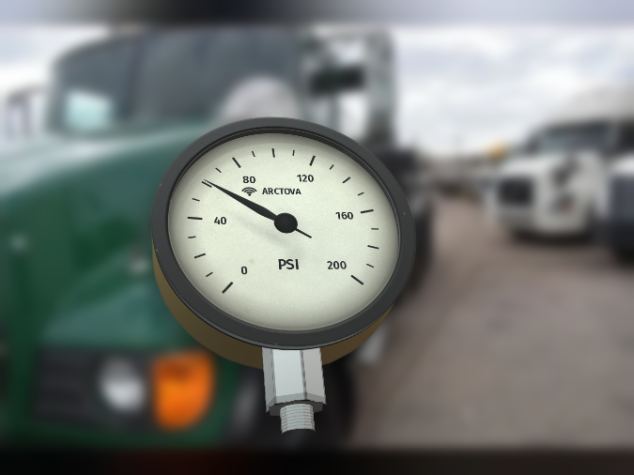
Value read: {"value": 60, "unit": "psi"}
